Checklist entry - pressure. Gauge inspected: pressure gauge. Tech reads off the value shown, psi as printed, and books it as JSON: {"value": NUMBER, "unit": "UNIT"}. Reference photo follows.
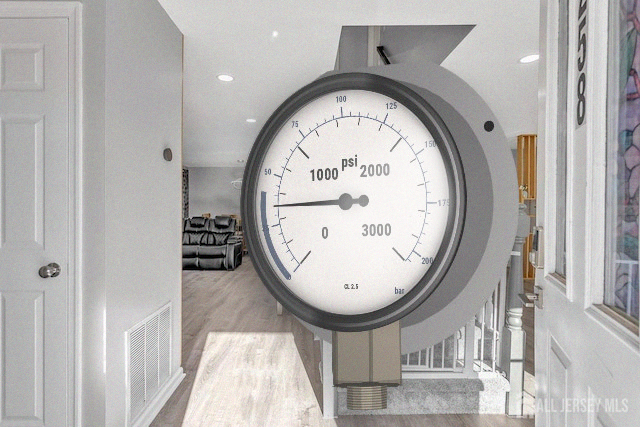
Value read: {"value": 500, "unit": "psi"}
